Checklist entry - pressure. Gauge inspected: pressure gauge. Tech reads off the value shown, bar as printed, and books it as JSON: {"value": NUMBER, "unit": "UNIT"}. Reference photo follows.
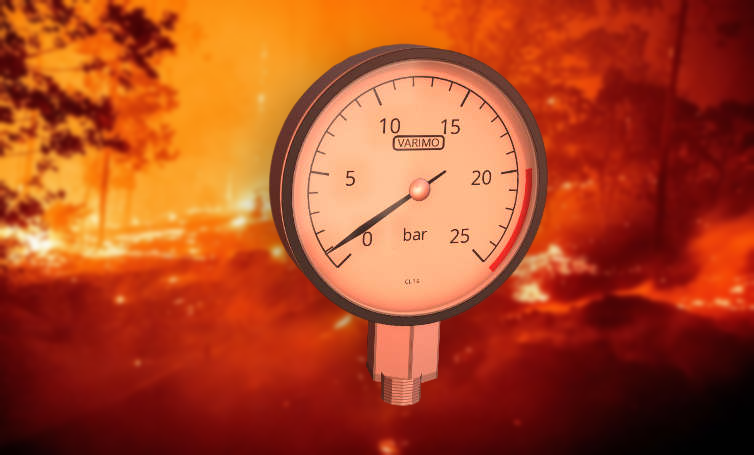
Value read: {"value": 1, "unit": "bar"}
